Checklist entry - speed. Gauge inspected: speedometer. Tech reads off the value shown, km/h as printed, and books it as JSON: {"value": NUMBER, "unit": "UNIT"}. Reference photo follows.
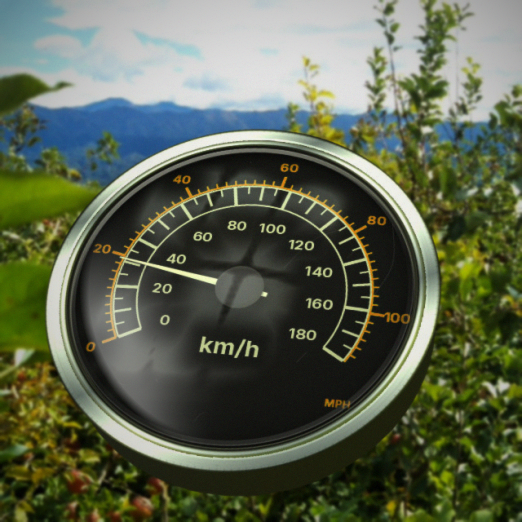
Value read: {"value": 30, "unit": "km/h"}
